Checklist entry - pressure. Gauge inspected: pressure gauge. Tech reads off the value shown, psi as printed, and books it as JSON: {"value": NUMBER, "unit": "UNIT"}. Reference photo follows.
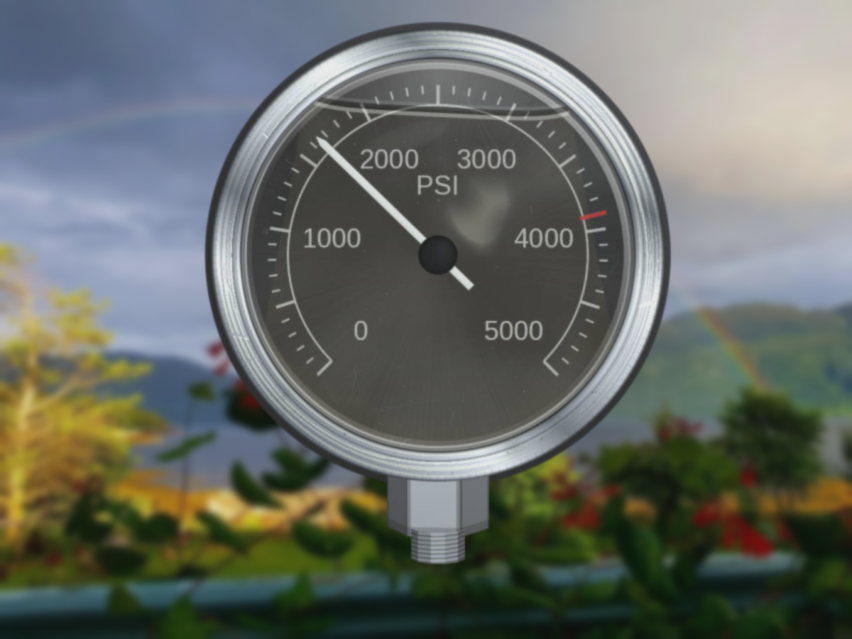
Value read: {"value": 1650, "unit": "psi"}
